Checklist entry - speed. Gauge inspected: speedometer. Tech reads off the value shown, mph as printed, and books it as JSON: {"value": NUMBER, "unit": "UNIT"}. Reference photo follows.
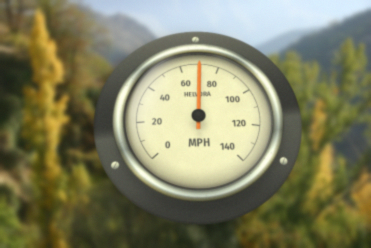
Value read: {"value": 70, "unit": "mph"}
